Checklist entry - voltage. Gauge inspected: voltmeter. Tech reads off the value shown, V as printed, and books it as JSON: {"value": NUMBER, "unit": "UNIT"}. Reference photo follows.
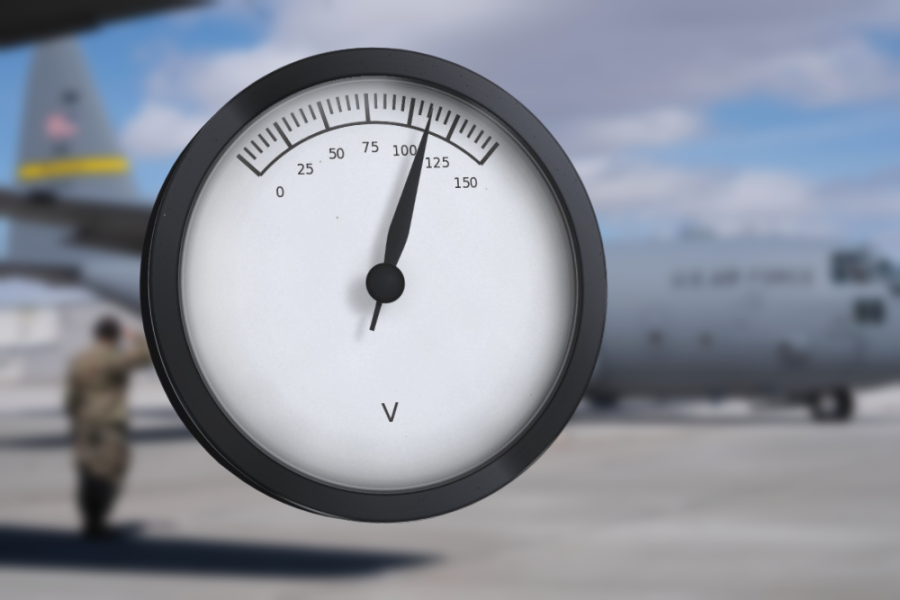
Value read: {"value": 110, "unit": "V"}
